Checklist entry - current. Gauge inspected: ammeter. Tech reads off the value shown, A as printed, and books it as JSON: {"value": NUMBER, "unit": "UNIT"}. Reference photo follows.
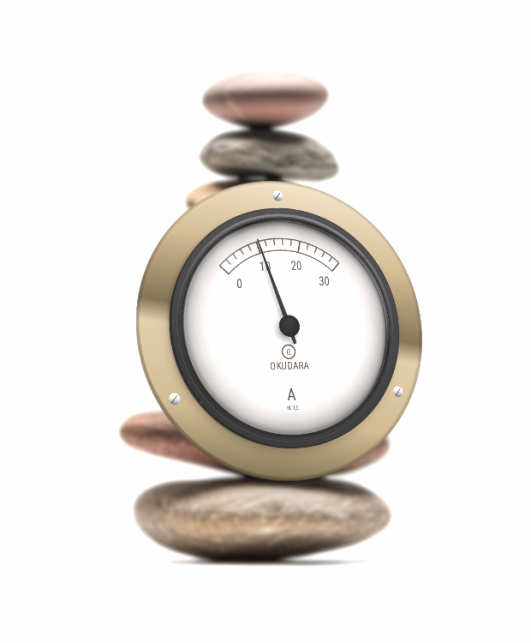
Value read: {"value": 10, "unit": "A"}
